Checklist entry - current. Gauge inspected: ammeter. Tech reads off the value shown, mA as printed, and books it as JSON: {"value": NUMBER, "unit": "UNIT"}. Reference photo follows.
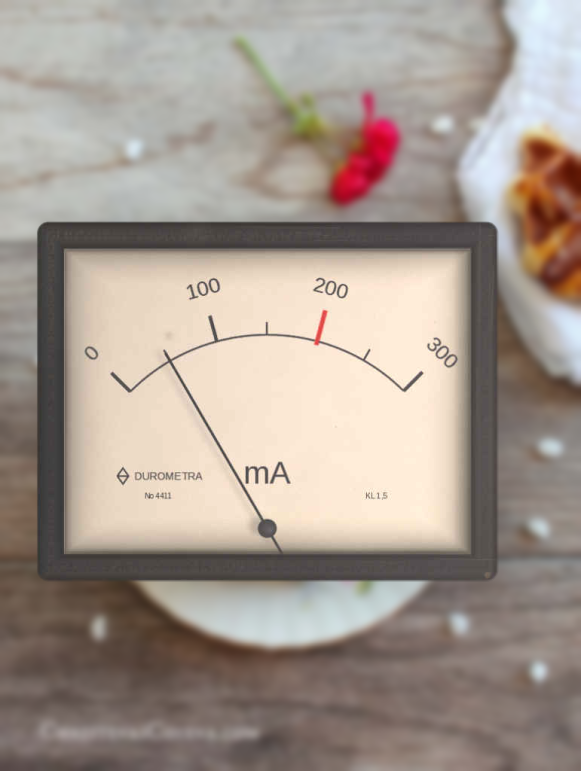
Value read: {"value": 50, "unit": "mA"}
